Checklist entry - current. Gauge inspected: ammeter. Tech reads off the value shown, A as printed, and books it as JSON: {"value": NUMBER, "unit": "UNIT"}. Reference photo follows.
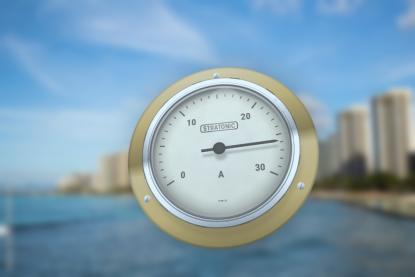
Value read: {"value": 26, "unit": "A"}
